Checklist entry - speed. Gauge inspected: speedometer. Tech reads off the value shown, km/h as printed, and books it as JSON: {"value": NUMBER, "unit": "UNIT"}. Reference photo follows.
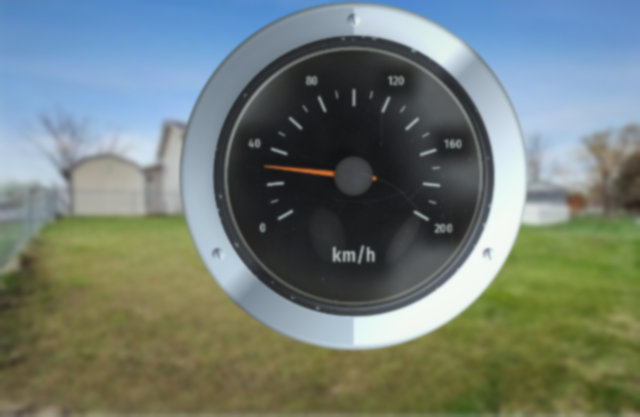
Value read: {"value": 30, "unit": "km/h"}
